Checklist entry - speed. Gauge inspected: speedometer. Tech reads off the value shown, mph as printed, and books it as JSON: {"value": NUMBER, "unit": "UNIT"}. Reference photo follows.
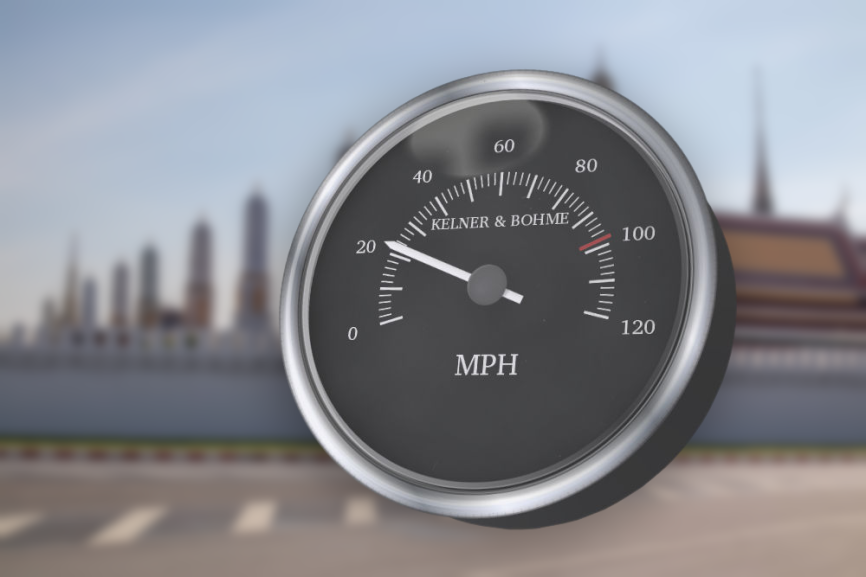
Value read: {"value": 22, "unit": "mph"}
